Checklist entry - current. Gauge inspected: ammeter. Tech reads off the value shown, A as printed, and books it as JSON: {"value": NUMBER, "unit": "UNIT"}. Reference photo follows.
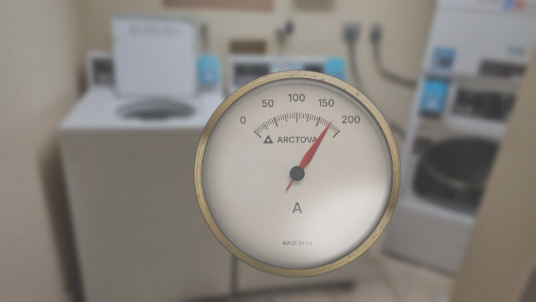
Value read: {"value": 175, "unit": "A"}
